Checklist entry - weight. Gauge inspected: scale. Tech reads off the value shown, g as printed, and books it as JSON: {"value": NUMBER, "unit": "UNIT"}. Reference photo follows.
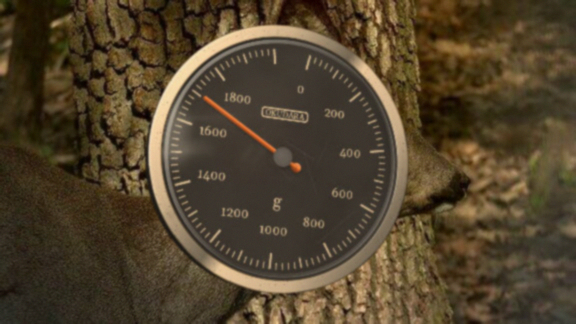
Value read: {"value": 1700, "unit": "g"}
